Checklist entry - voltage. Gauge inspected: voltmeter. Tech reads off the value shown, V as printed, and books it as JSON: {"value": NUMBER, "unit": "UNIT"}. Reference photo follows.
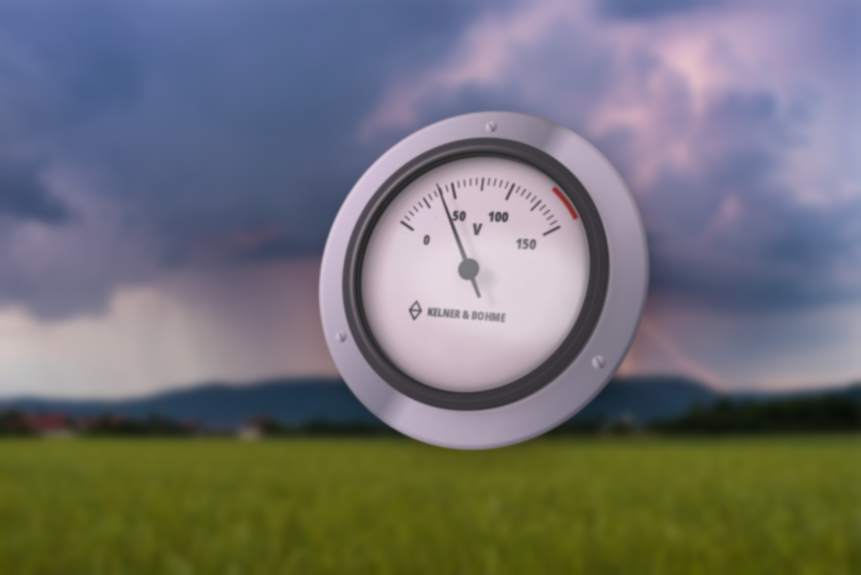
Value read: {"value": 40, "unit": "V"}
